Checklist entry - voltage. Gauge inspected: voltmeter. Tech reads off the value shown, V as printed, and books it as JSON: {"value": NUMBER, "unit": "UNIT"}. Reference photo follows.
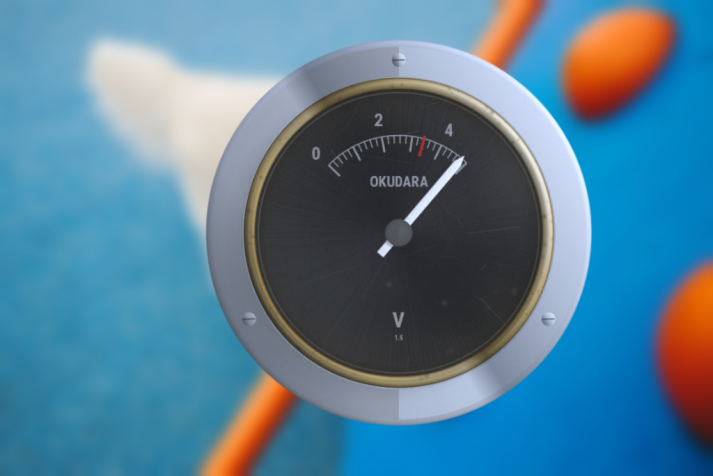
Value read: {"value": 4.8, "unit": "V"}
